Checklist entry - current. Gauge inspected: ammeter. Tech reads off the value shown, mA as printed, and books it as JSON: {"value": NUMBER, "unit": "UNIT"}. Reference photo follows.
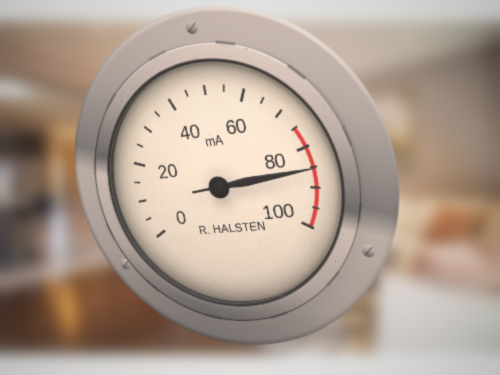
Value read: {"value": 85, "unit": "mA"}
